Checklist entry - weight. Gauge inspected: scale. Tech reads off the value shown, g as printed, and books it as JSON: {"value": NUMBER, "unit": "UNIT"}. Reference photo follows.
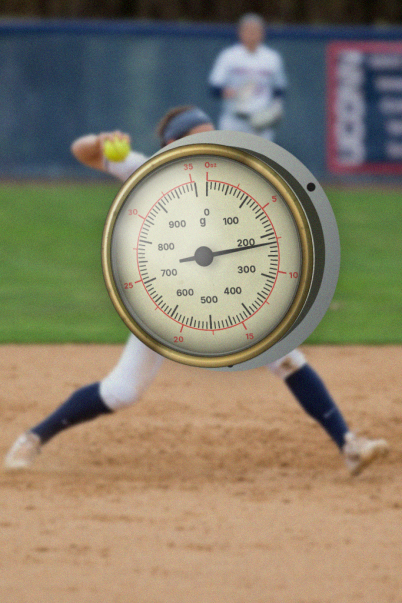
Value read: {"value": 220, "unit": "g"}
